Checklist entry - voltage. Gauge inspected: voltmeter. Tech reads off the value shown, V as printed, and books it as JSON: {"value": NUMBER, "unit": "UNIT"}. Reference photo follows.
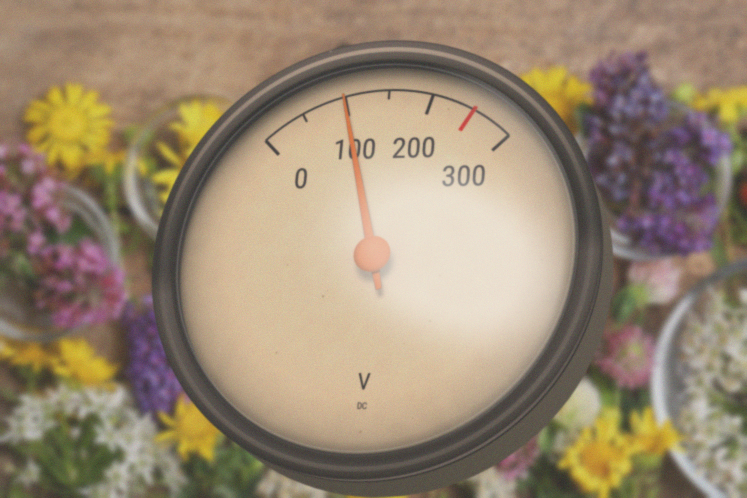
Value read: {"value": 100, "unit": "V"}
